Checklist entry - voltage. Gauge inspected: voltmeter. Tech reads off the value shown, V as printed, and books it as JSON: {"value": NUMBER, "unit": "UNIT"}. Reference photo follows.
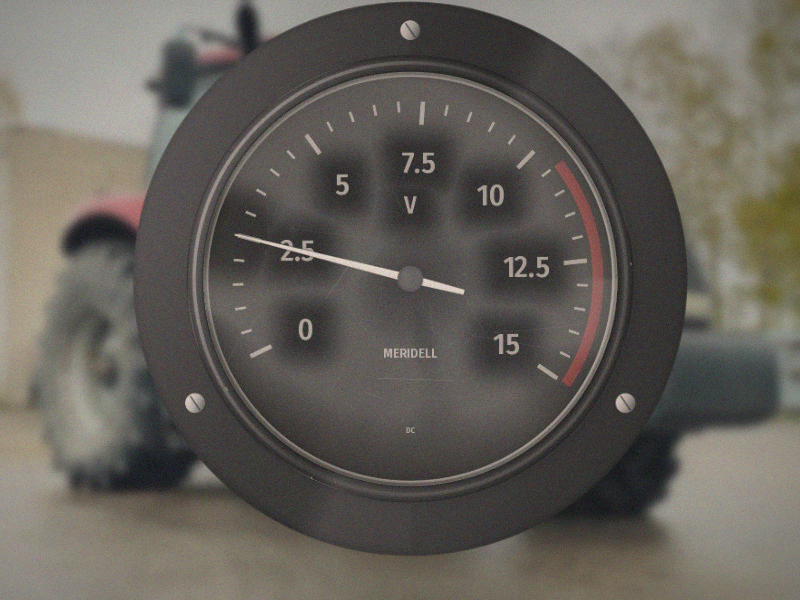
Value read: {"value": 2.5, "unit": "V"}
